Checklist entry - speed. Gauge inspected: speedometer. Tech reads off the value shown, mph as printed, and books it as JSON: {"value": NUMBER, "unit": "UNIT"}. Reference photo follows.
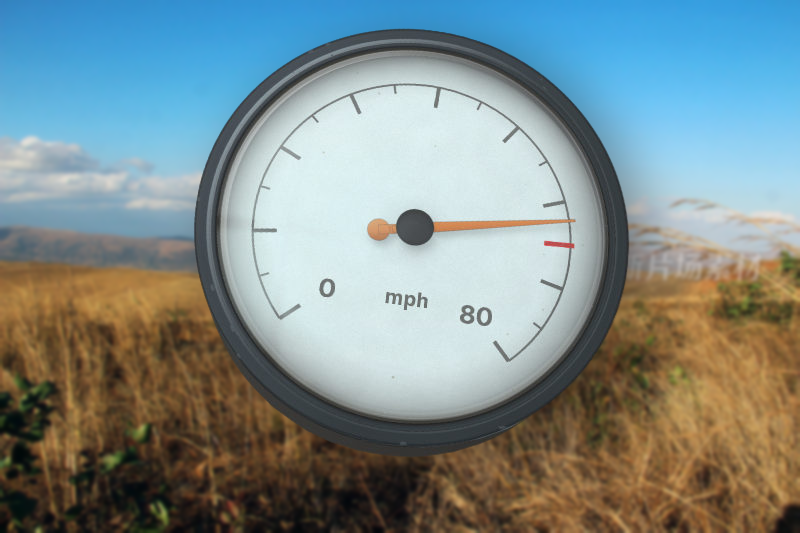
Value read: {"value": 62.5, "unit": "mph"}
